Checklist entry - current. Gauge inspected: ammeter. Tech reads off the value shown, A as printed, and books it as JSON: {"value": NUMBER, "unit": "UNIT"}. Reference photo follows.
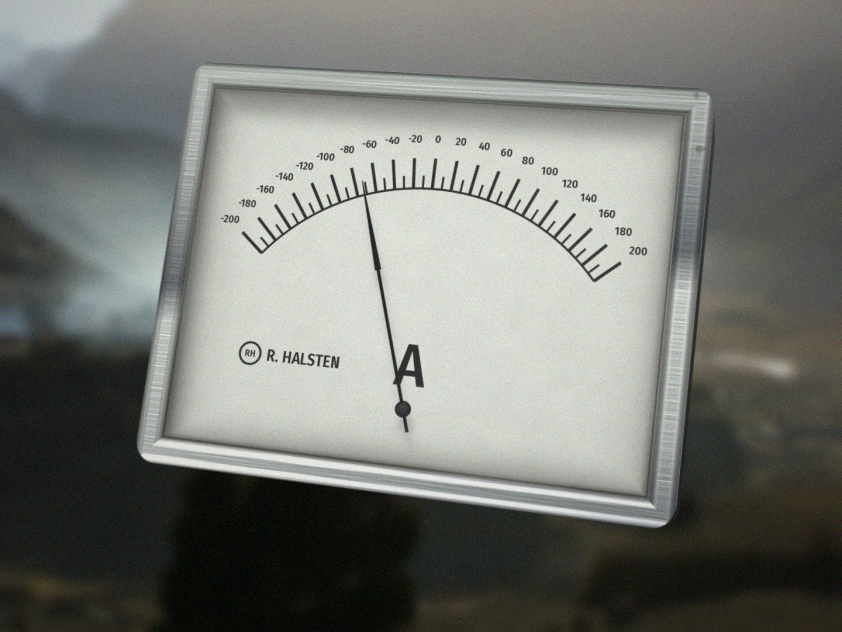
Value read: {"value": -70, "unit": "A"}
